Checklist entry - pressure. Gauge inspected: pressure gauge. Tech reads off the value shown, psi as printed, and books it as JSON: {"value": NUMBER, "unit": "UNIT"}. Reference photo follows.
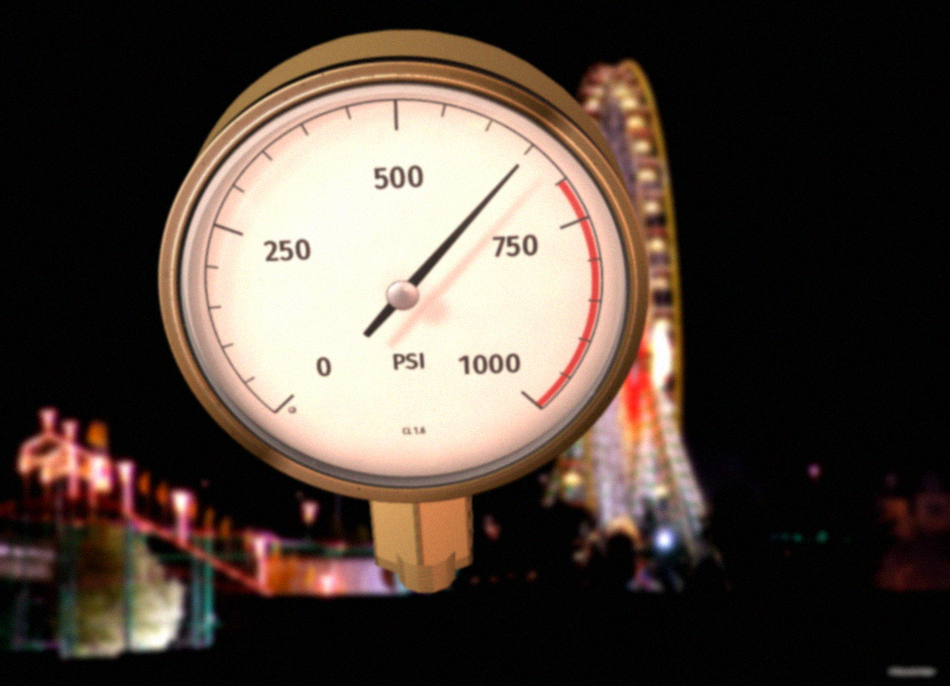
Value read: {"value": 650, "unit": "psi"}
